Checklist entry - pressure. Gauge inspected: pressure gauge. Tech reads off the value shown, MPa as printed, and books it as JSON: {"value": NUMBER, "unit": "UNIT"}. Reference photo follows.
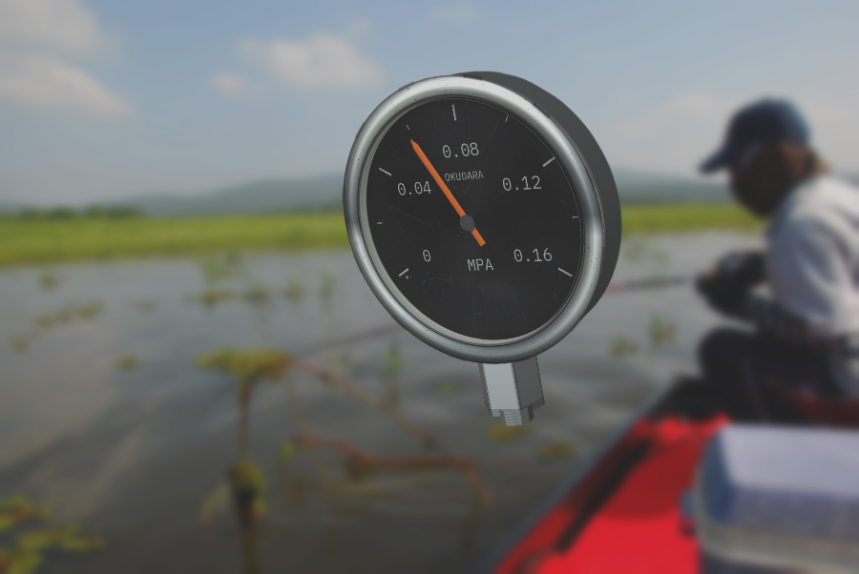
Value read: {"value": 0.06, "unit": "MPa"}
